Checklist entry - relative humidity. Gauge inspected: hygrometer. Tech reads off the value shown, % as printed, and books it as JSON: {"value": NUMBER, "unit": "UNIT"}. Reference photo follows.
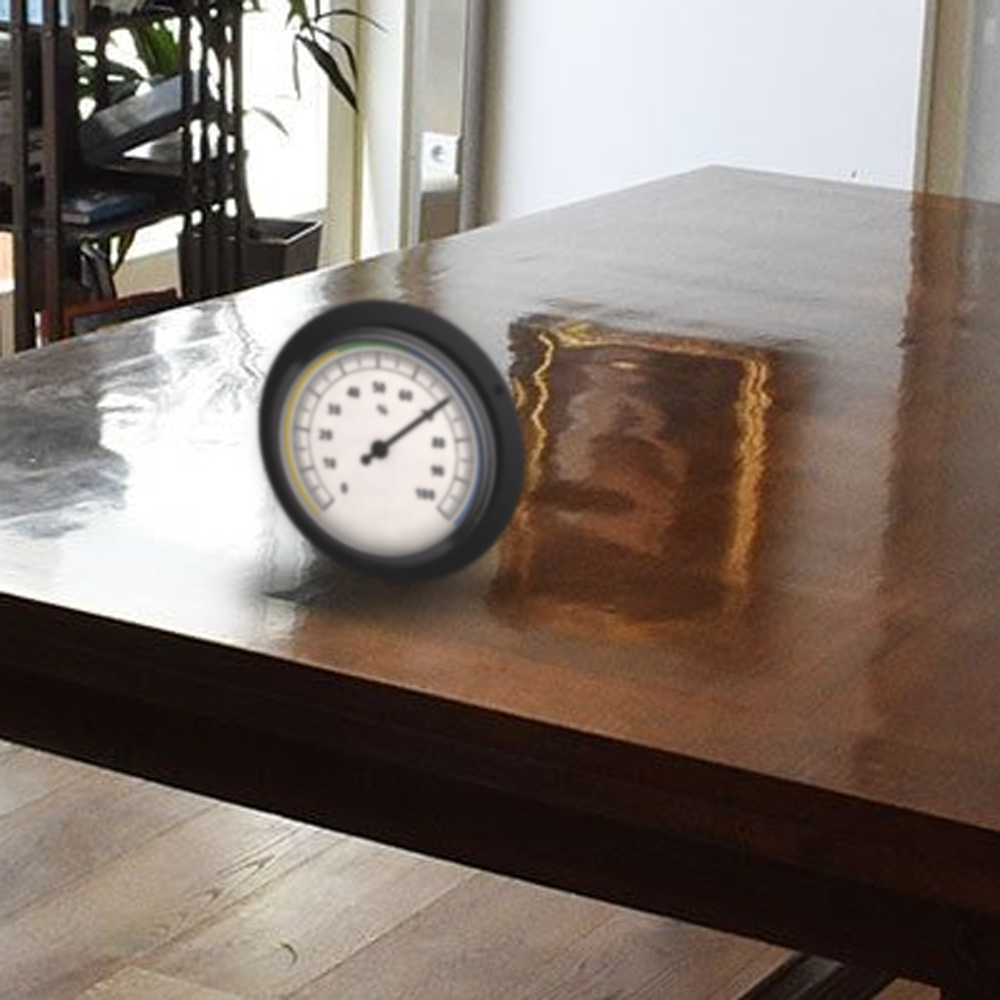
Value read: {"value": 70, "unit": "%"}
